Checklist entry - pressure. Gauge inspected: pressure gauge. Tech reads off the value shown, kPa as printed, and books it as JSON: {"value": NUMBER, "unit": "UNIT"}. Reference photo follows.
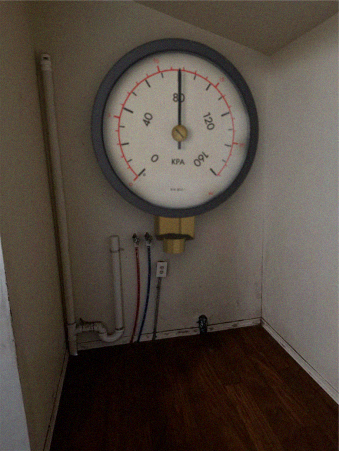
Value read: {"value": 80, "unit": "kPa"}
